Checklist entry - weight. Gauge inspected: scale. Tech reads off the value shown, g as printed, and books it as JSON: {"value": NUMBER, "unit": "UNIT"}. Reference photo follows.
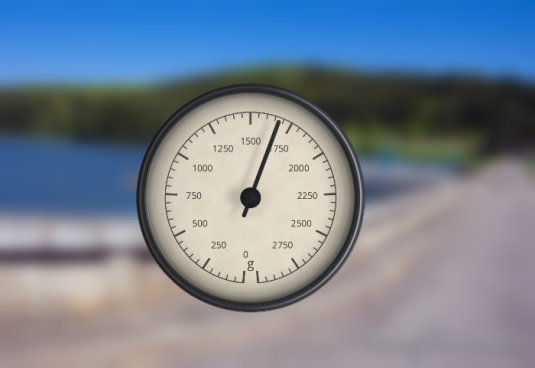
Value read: {"value": 1675, "unit": "g"}
